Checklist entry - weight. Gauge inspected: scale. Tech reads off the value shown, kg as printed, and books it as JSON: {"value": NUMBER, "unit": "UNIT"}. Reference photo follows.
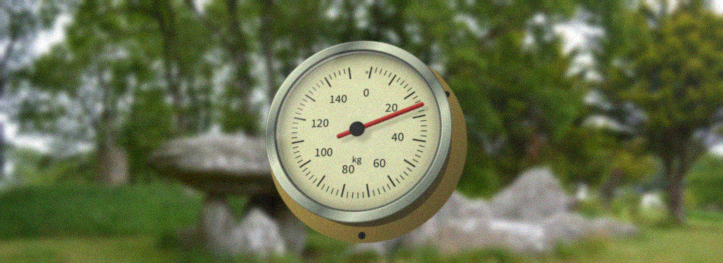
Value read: {"value": 26, "unit": "kg"}
